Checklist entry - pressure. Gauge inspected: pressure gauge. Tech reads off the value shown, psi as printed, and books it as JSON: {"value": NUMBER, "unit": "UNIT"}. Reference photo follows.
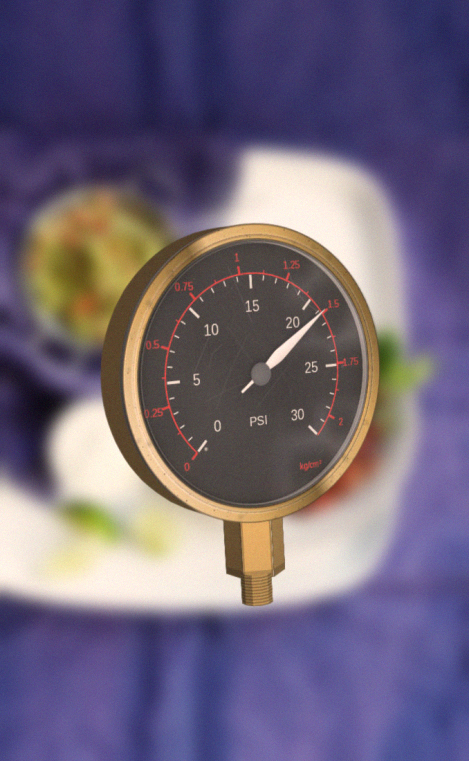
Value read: {"value": 21, "unit": "psi"}
